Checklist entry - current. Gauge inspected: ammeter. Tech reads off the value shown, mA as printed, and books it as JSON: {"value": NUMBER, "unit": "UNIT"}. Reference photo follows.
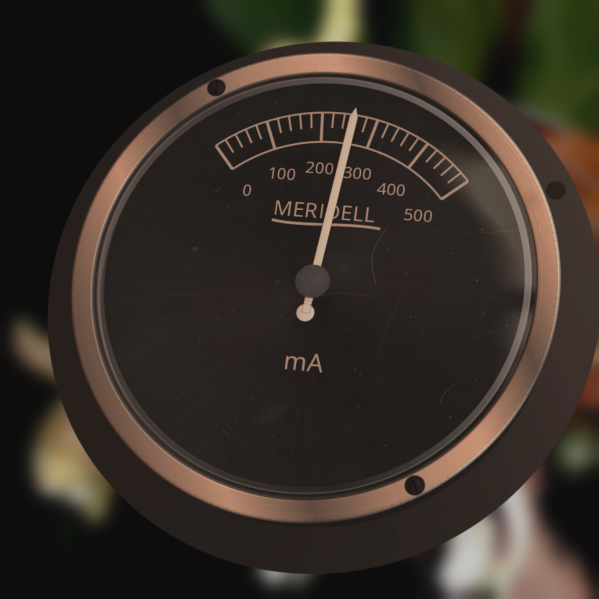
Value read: {"value": 260, "unit": "mA"}
